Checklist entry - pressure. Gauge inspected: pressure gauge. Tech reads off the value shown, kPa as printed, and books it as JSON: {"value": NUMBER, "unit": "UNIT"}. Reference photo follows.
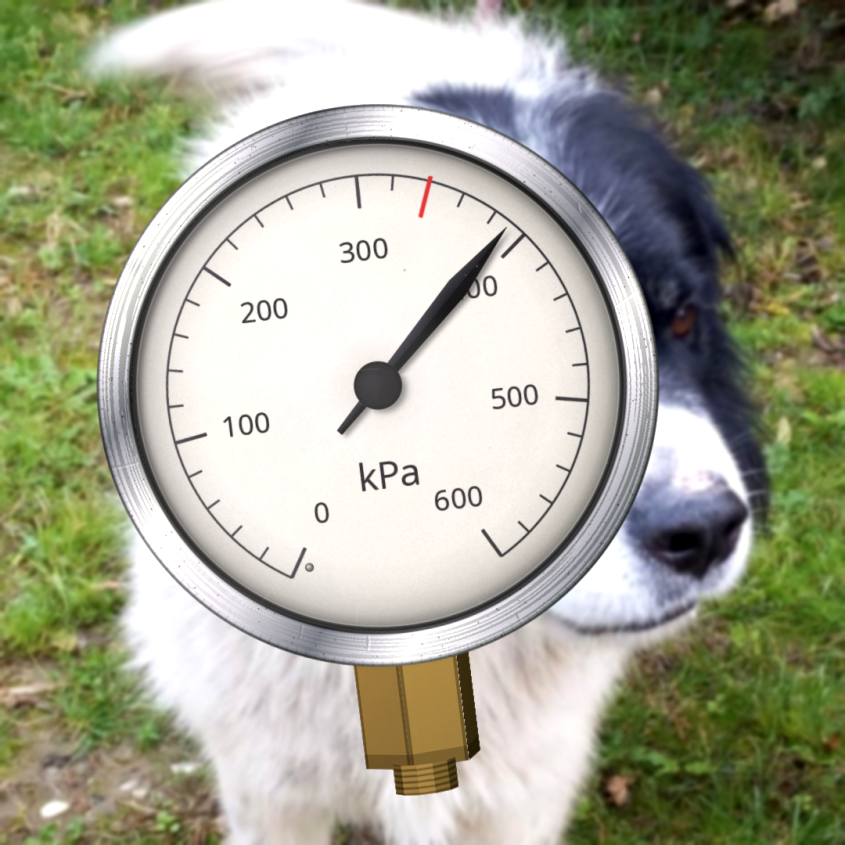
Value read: {"value": 390, "unit": "kPa"}
